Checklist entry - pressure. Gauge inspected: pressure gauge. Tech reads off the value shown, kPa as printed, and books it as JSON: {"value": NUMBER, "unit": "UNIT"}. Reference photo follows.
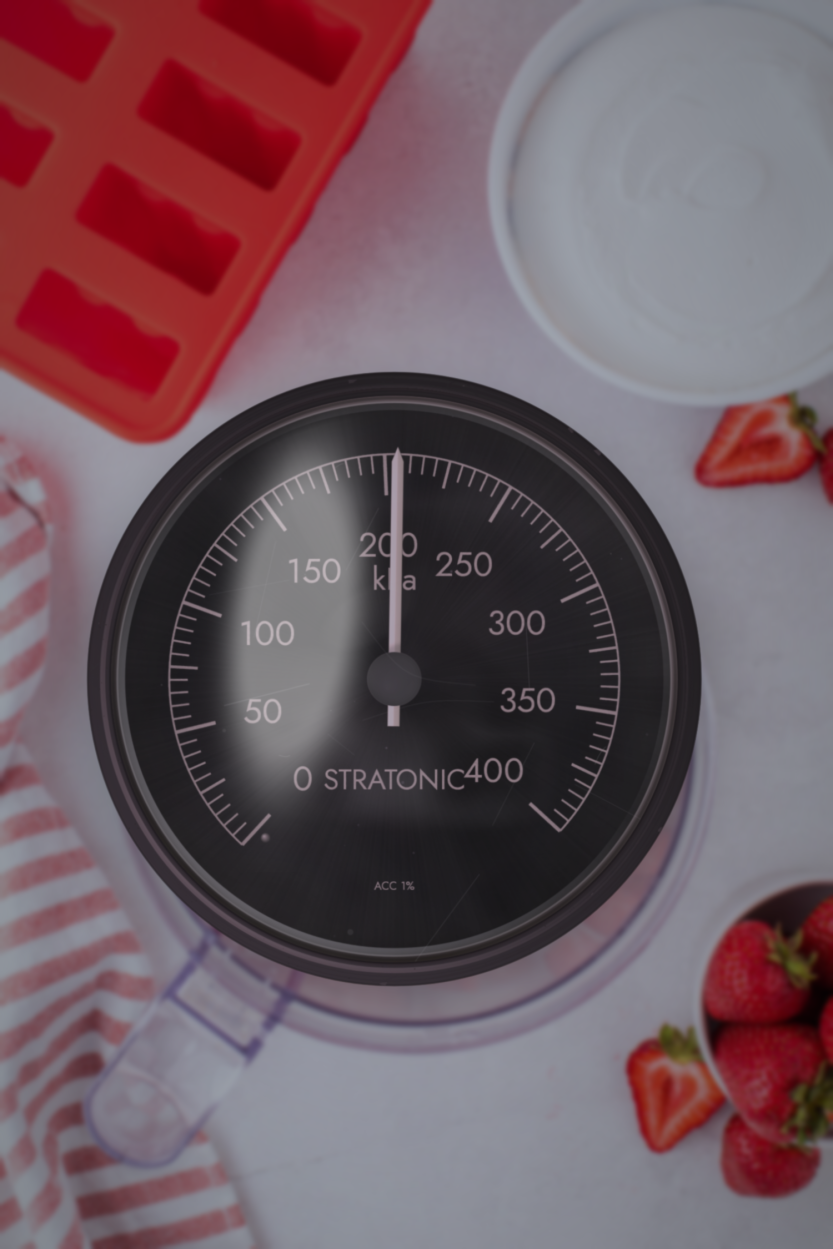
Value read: {"value": 205, "unit": "kPa"}
